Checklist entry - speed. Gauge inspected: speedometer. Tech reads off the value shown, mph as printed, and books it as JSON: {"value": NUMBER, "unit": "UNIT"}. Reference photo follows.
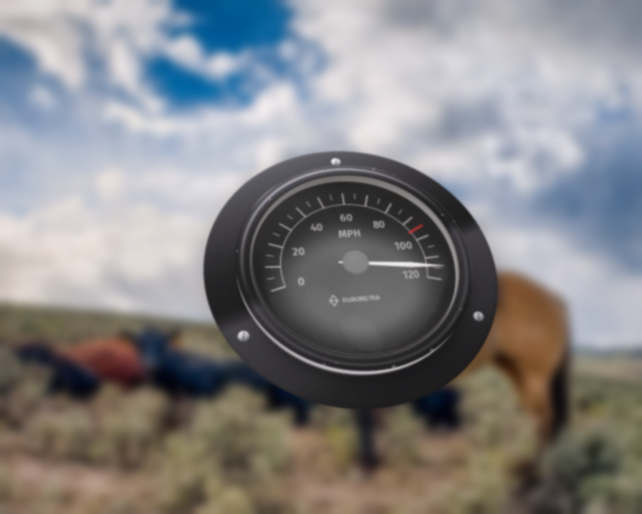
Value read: {"value": 115, "unit": "mph"}
